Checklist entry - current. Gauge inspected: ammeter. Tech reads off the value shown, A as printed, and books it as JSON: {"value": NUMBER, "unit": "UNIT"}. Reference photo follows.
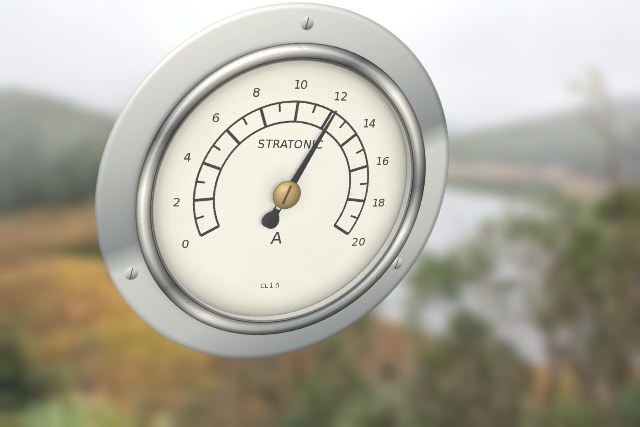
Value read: {"value": 12, "unit": "A"}
